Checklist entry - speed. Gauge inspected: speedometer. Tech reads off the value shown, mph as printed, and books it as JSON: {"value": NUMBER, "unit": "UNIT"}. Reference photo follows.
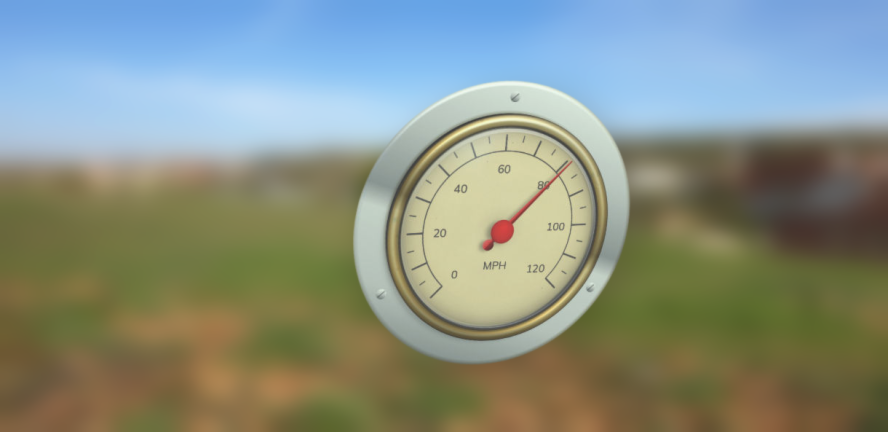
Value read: {"value": 80, "unit": "mph"}
